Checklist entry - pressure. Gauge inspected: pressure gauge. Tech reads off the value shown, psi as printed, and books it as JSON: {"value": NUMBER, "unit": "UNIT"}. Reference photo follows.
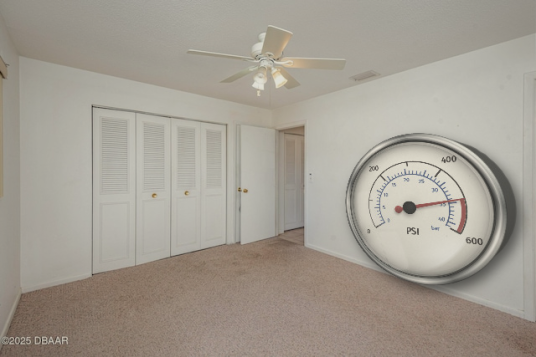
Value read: {"value": 500, "unit": "psi"}
